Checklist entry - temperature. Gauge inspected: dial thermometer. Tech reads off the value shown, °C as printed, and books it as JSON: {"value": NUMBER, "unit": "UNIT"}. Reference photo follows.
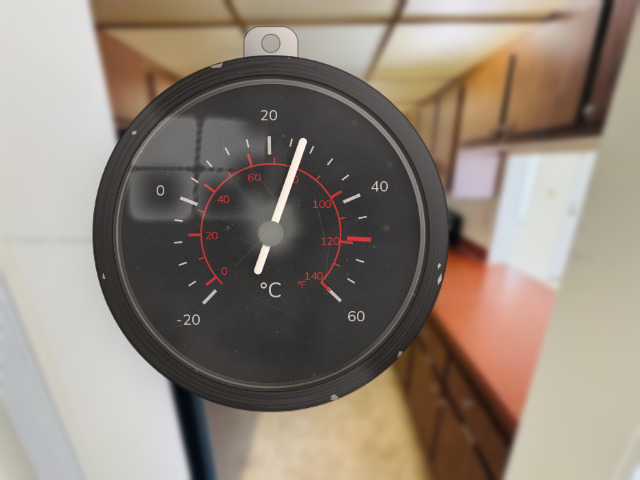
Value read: {"value": 26, "unit": "°C"}
